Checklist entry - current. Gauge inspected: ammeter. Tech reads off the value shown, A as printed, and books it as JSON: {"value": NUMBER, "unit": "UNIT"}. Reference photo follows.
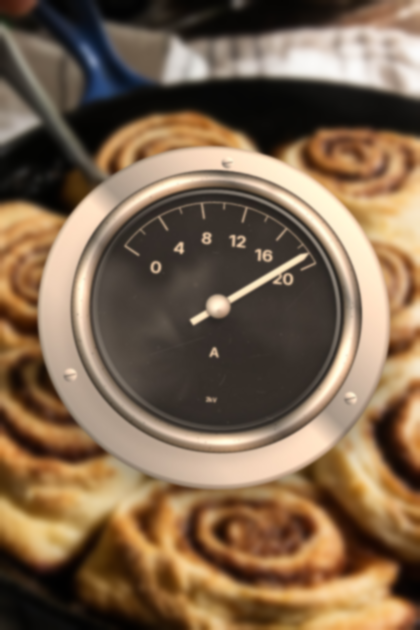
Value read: {"value": 19, "unit": "A"}
